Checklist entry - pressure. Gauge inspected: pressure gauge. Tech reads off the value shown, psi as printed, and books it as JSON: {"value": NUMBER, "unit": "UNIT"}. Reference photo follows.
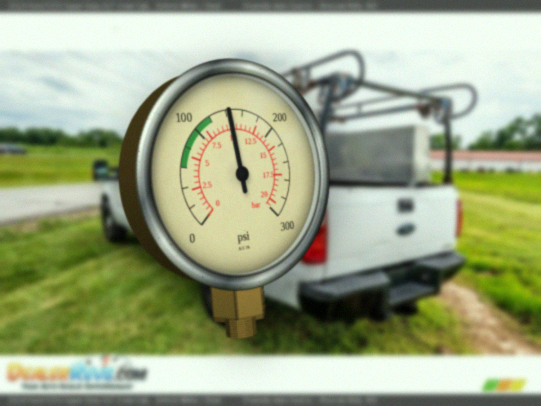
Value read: {"value": 140, "unit": "psi"}
